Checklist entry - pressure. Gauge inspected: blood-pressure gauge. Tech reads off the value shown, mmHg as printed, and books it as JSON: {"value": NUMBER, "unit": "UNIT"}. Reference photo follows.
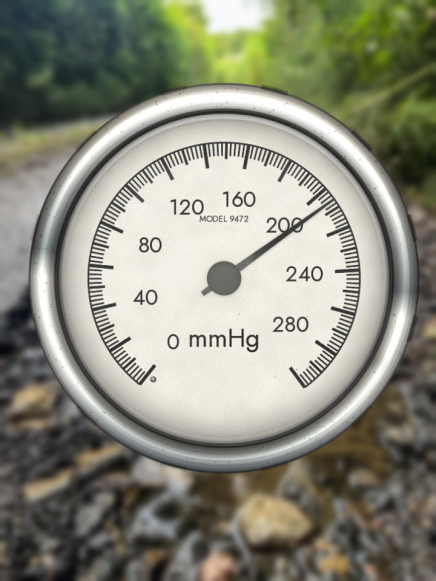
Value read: {"value": 206, "unit": "mmHg"}
